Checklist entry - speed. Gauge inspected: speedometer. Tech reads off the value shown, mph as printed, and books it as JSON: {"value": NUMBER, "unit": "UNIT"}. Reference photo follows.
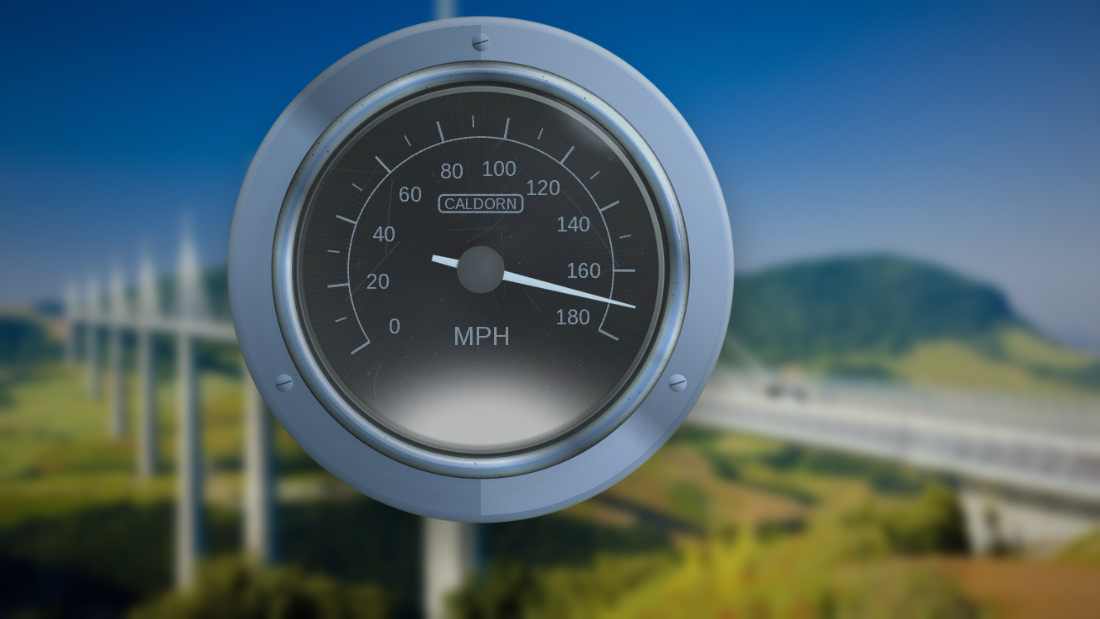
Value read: {"value": 170, "unit": "mph"}
